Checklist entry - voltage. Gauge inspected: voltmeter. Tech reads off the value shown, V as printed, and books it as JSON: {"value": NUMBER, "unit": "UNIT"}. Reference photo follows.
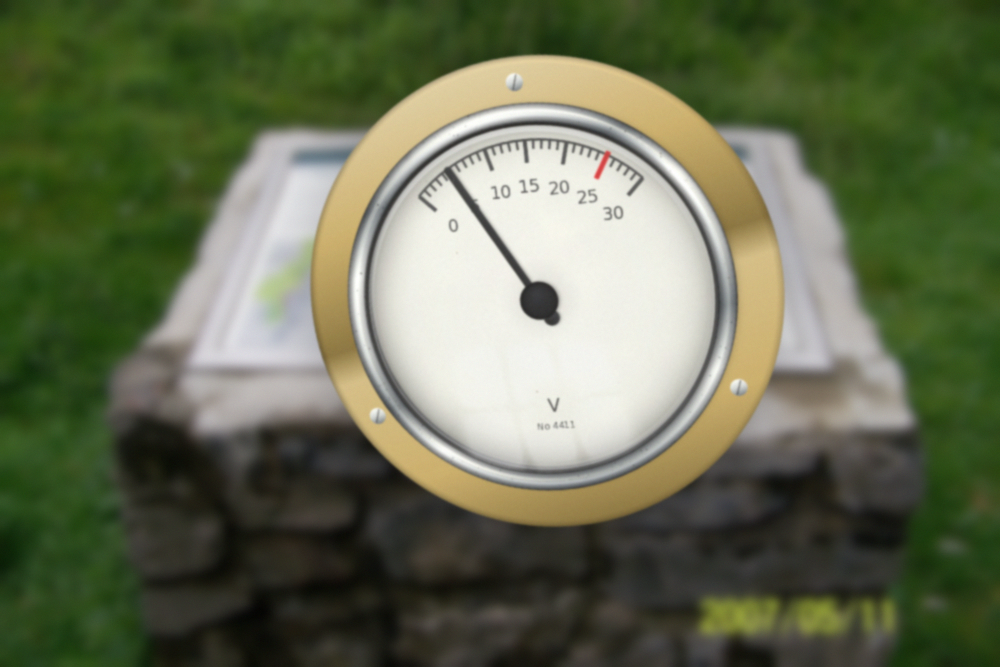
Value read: {"value": 5, "unit": "V"}
